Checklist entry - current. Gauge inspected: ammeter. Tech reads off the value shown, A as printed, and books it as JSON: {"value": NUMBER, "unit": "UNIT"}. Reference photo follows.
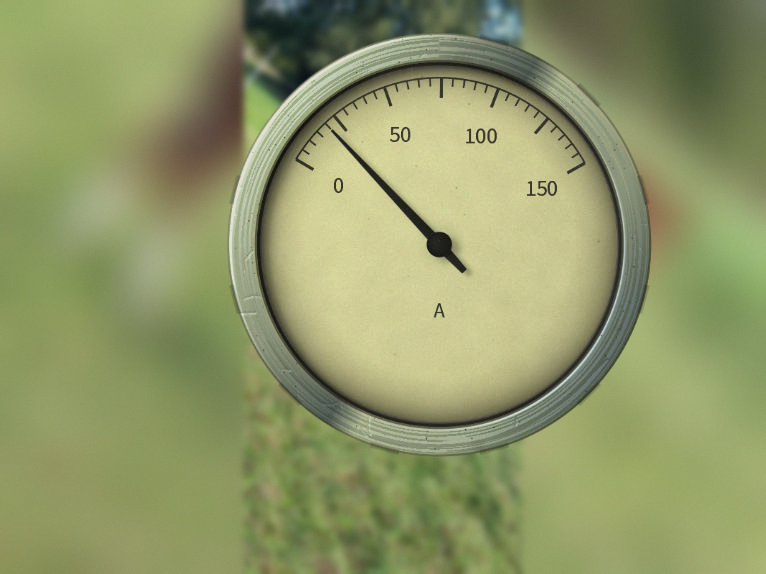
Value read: {"value": 20, "unit": "A"}
